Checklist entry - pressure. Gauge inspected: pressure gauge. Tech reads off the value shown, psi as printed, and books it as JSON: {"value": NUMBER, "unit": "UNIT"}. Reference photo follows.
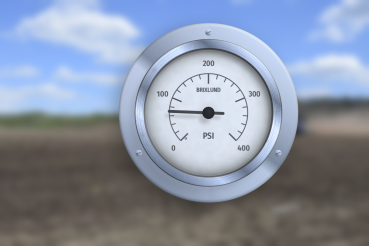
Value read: {"value": 70, "unit": "psi"}
